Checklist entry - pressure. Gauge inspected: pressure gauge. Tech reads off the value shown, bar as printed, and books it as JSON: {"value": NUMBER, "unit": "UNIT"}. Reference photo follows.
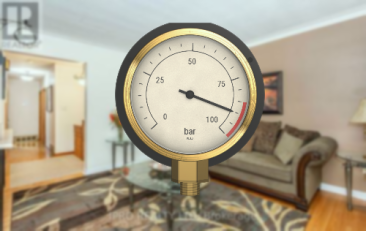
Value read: {"value": 90, "unit": "bar"}
